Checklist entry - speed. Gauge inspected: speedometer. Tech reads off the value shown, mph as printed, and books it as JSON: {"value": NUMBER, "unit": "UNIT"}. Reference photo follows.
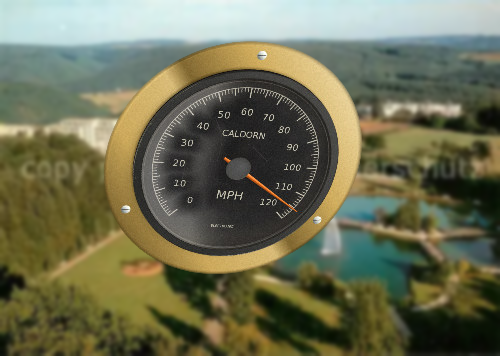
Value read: {"value": 115, "unit": "mph"}
